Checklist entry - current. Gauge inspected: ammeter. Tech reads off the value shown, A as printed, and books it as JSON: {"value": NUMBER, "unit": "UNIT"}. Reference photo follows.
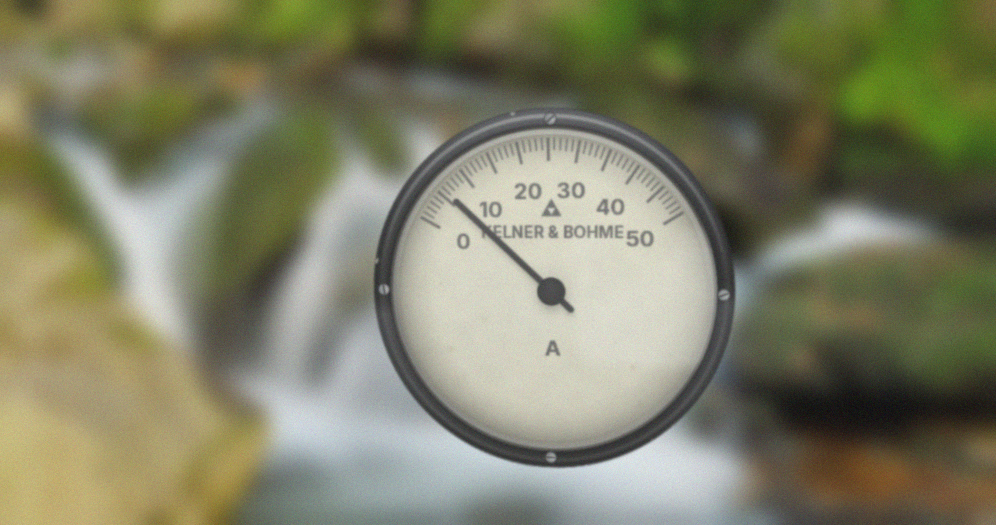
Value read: {"value": 6, "unit": "A"}
